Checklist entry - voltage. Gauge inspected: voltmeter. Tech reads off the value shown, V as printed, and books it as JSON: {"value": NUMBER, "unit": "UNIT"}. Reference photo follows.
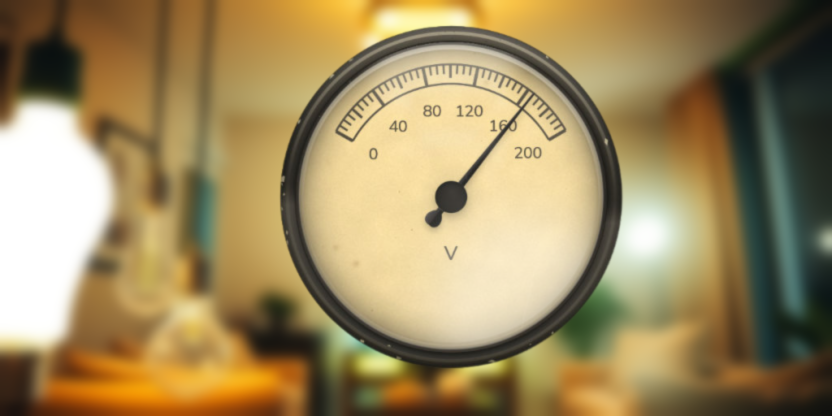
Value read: {"value": 165, "unit": "V"}
